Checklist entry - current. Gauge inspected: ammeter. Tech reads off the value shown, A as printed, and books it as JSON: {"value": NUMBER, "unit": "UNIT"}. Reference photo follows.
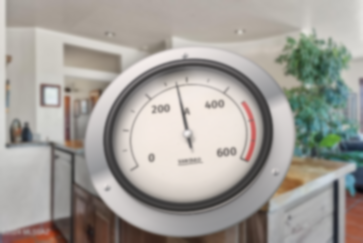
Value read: {"value": 275, "unit": "A"}
